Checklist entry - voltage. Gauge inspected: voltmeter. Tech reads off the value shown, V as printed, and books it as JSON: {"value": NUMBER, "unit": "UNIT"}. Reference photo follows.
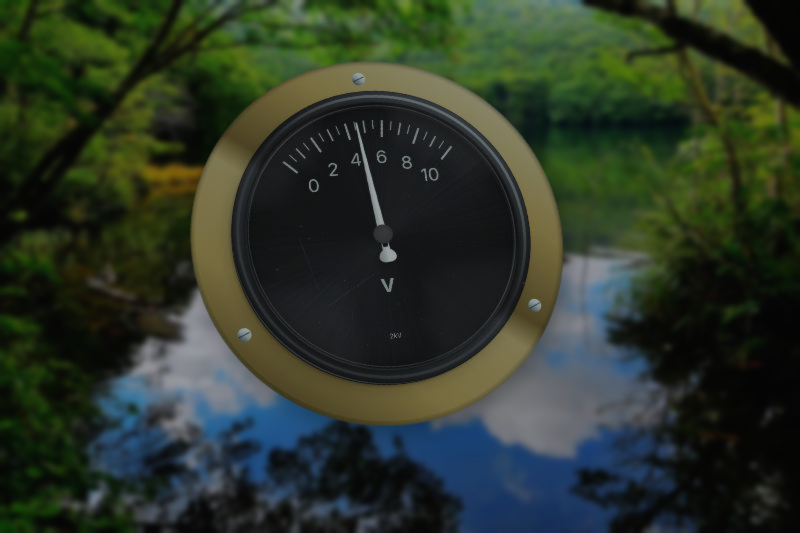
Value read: {"value": 4.5, "unit": "V"}
